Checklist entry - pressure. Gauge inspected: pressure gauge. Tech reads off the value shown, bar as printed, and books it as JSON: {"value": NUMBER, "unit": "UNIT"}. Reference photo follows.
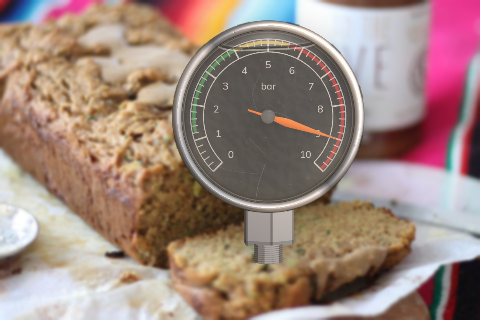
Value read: {"value": 9, "unit": "bar"}
